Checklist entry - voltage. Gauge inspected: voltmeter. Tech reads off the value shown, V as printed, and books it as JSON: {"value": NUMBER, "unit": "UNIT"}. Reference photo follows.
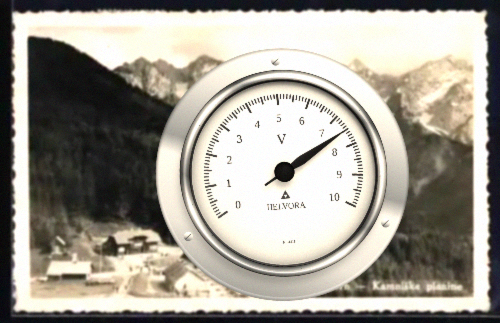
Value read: {"value": 7.5, "unit": "V"}
